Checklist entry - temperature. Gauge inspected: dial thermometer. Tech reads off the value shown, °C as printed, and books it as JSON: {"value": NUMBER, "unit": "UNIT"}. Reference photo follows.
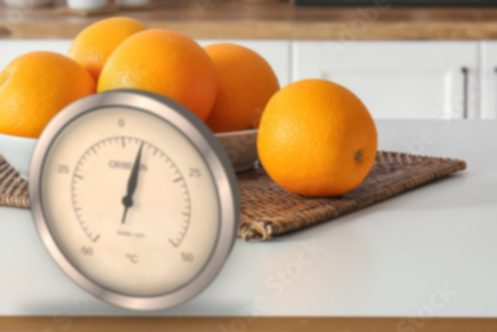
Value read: {"value": 7.5, "unit": "°C"}
